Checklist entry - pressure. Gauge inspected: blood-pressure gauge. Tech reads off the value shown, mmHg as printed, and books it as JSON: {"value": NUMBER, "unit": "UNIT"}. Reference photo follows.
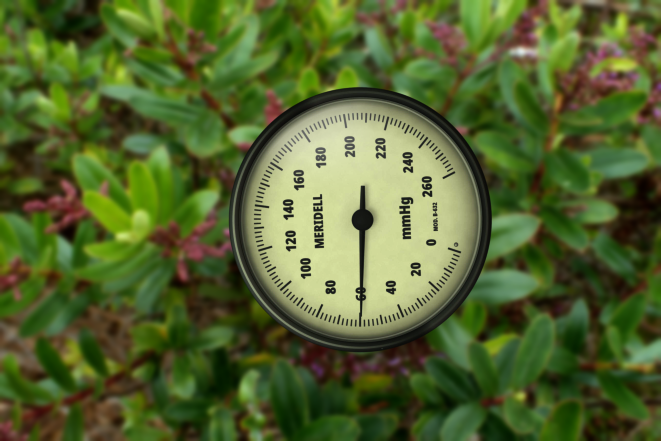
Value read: {"value": 60, "unit": "mmHg"}
